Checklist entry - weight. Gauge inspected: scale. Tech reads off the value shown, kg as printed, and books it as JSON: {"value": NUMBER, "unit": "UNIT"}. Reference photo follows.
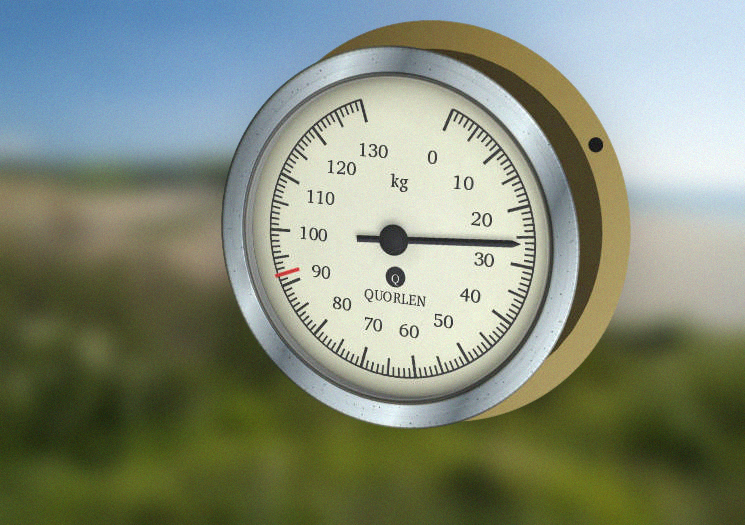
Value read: {"value": 26, "unit": "kg"}
